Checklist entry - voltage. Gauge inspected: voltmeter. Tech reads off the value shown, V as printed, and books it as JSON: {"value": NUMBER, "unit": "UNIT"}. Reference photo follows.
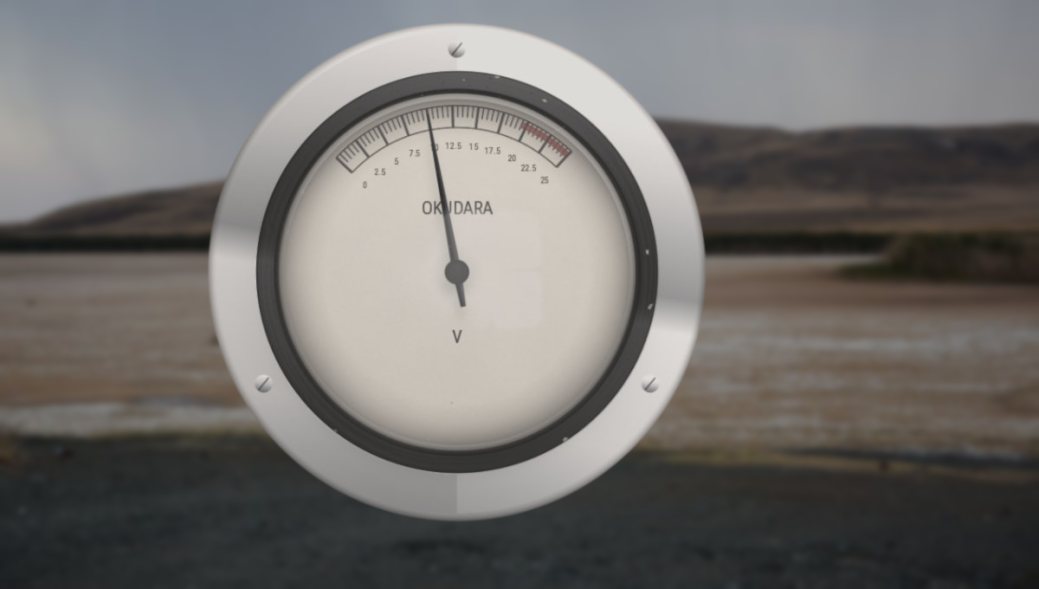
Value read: {"value": 10, "unit": "V"}
